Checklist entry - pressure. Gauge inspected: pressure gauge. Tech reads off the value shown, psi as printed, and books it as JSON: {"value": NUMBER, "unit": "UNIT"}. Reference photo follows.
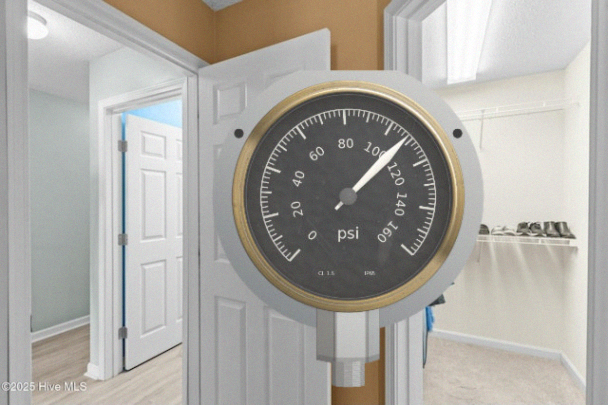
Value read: {"value": 108, "unit": "psi"}
